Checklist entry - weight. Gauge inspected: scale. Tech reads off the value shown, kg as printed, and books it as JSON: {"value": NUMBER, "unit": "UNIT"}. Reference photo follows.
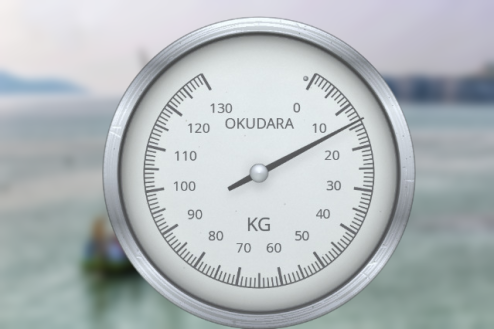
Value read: {"value": 14, "unit": "kg"}
